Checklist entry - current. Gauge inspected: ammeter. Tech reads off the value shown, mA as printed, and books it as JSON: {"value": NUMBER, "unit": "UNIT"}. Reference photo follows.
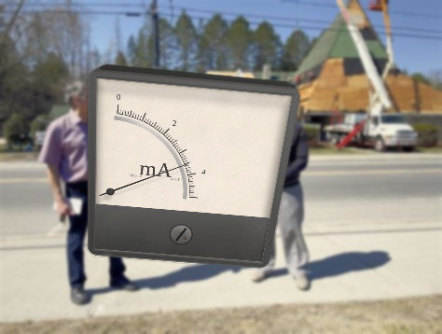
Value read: {"value": 3.5, "unit": "mA"}
